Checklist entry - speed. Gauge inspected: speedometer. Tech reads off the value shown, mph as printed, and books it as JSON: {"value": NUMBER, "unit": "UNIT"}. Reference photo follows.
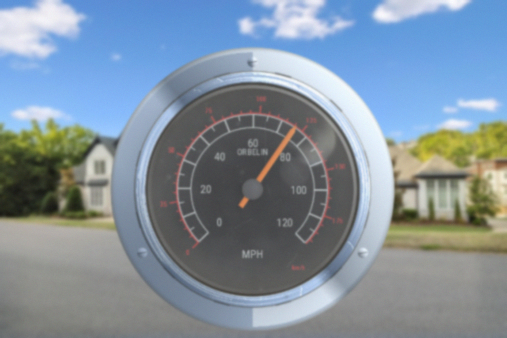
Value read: {"value": 75, "unit": "mph"}
